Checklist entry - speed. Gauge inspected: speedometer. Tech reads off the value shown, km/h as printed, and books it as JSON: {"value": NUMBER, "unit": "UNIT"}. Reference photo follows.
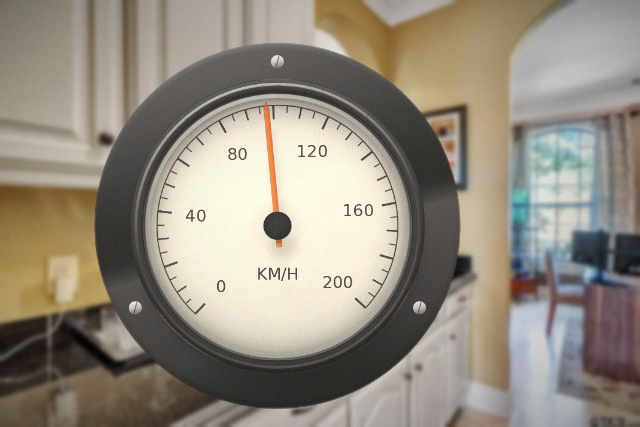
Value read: {"value": 97.5, "unit": "km/h"}
